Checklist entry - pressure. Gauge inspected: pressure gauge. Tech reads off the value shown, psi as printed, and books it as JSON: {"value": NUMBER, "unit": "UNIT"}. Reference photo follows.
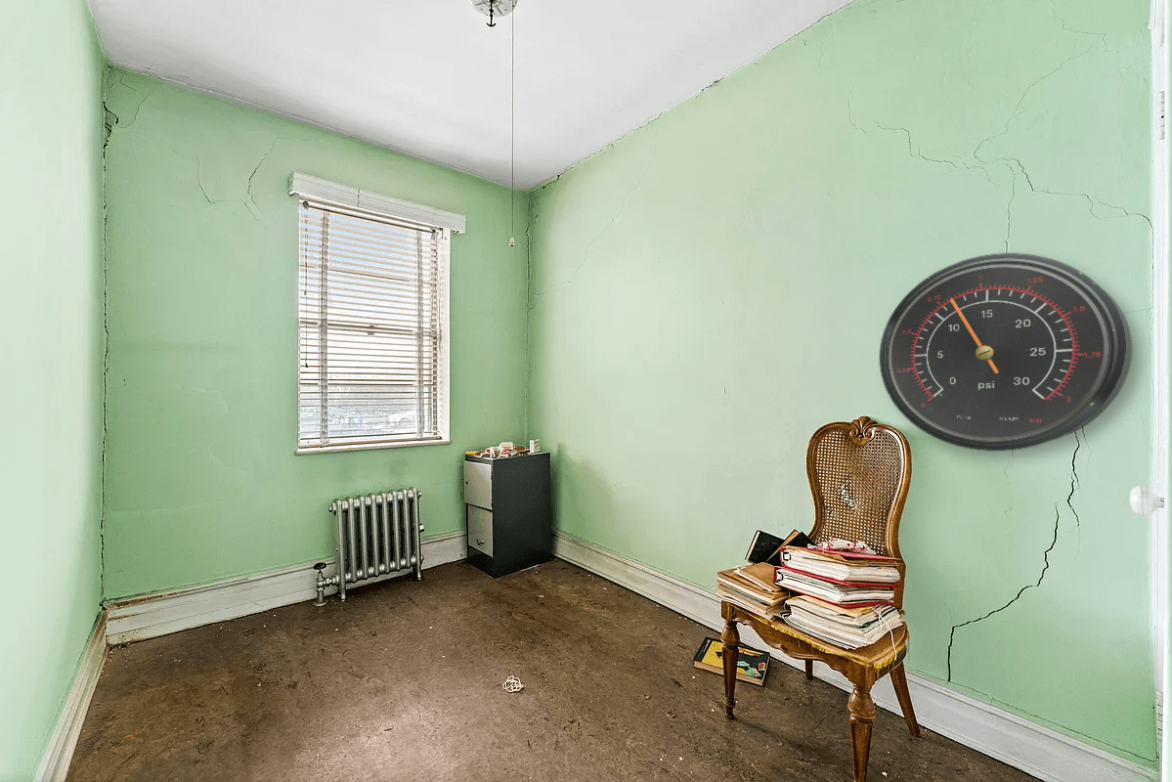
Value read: {"value": 12, "unit": "psi"}
